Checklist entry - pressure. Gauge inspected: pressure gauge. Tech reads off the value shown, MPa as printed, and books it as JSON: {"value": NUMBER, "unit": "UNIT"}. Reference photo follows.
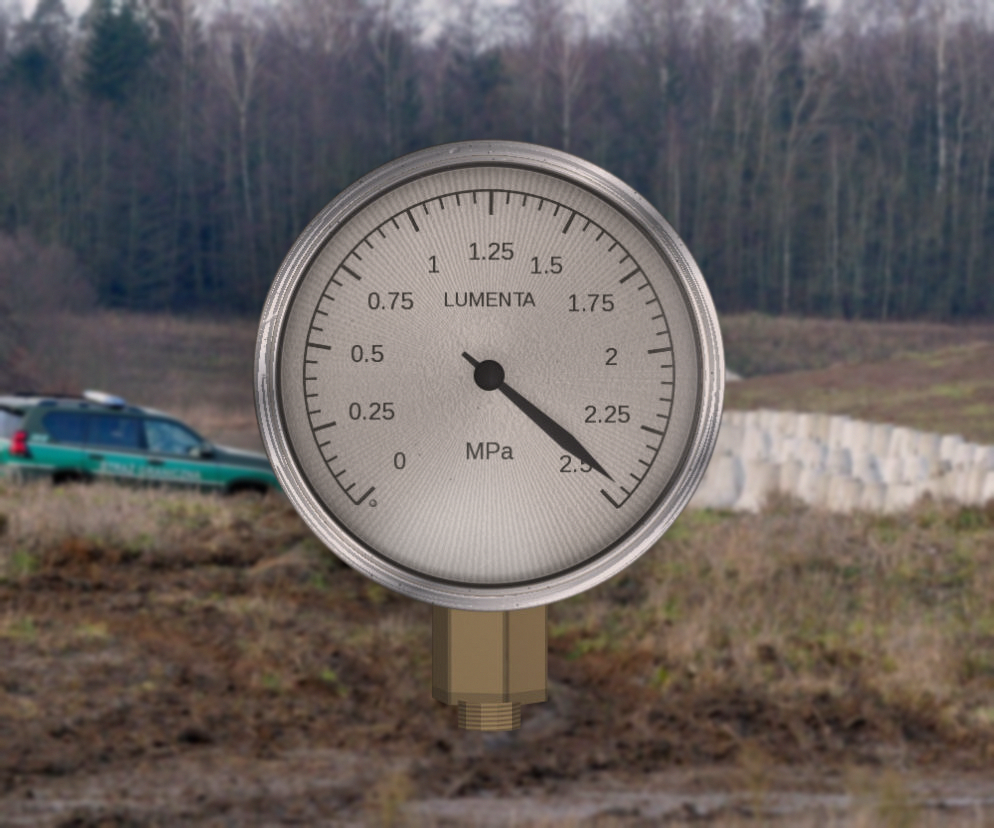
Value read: {"value": 2.45, "unit": "MPa"}
